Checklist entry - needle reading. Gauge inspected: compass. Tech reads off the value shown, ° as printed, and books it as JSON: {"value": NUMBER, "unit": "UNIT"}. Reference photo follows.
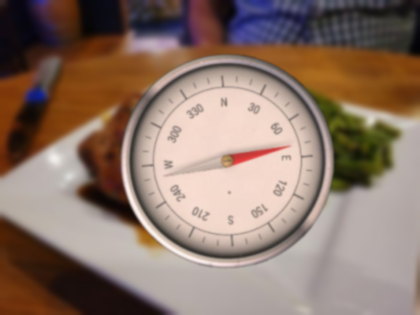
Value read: {"value": 80, "unit": "°"}
